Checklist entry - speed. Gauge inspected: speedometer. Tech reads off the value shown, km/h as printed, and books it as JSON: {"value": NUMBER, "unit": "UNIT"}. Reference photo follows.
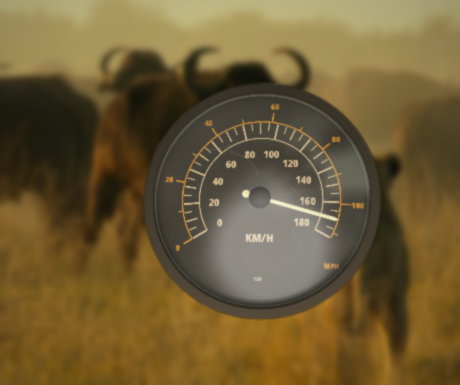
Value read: {"value": 170, "unit": "km/h"}
